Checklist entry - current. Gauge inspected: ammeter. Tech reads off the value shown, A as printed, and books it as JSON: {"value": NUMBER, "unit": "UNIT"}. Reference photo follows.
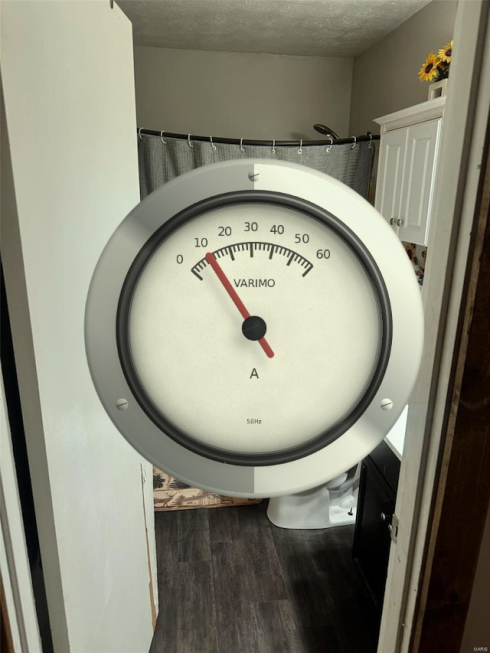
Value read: {"value": 10, "unit": "A"}
